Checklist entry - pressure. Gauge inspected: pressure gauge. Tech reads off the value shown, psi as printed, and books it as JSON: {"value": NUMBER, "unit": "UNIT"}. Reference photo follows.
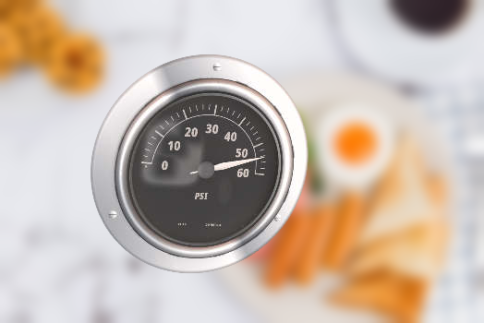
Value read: {"value": 54, "unit": "psi"}
